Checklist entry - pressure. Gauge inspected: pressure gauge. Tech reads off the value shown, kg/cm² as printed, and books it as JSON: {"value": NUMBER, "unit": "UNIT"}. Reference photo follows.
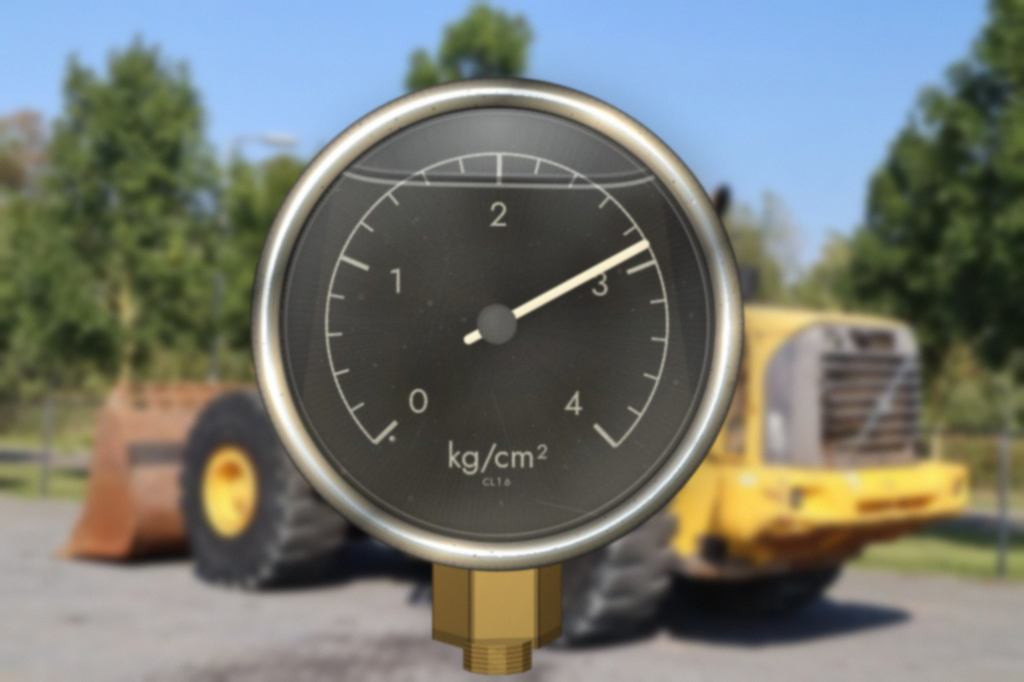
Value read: {"value": 2.9, "unit": "kg/cm²"}
